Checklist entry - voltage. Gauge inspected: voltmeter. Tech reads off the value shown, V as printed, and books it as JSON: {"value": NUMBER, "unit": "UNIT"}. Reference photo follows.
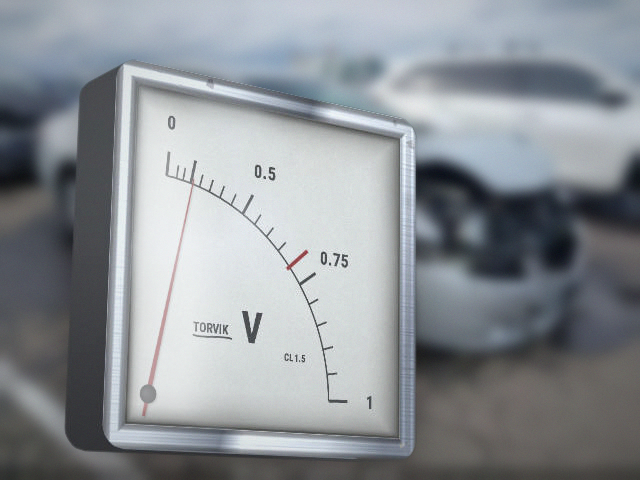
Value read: {"value": 0.25, "unit": "V"}
